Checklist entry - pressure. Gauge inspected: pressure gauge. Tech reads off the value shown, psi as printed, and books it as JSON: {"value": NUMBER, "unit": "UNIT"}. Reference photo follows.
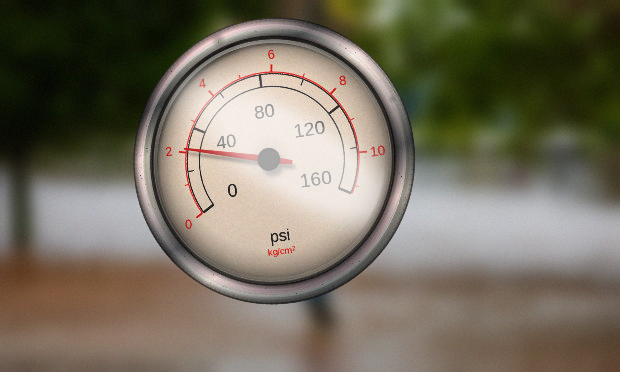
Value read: {"value": 30, "unit": "psi"}
